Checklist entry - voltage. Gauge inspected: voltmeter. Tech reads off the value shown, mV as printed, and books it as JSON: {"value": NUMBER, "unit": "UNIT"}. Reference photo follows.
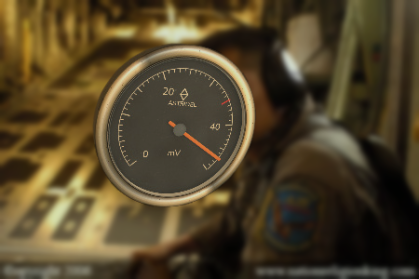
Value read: {"value": 47, "unit": "mV"}
